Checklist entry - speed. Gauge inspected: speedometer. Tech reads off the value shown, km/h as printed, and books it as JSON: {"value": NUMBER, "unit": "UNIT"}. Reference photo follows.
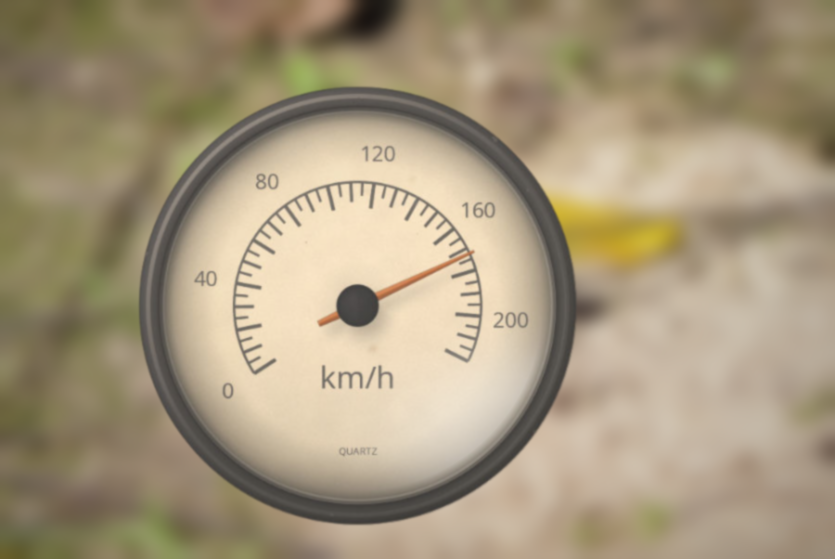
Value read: {"value": 172.5, "unit": "km/h"}
